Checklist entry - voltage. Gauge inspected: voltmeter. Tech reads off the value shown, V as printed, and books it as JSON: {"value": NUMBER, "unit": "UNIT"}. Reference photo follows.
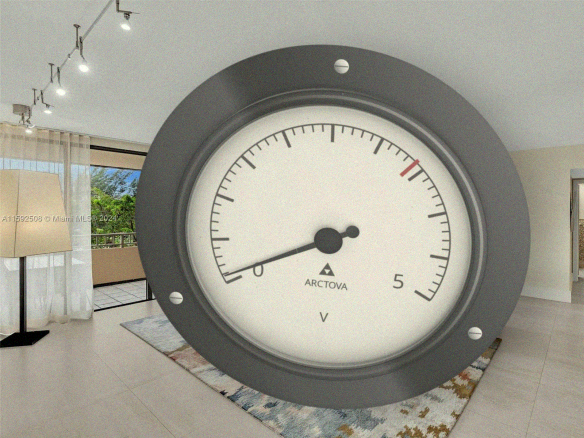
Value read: {"value": 0.1, "unit": "V"}
